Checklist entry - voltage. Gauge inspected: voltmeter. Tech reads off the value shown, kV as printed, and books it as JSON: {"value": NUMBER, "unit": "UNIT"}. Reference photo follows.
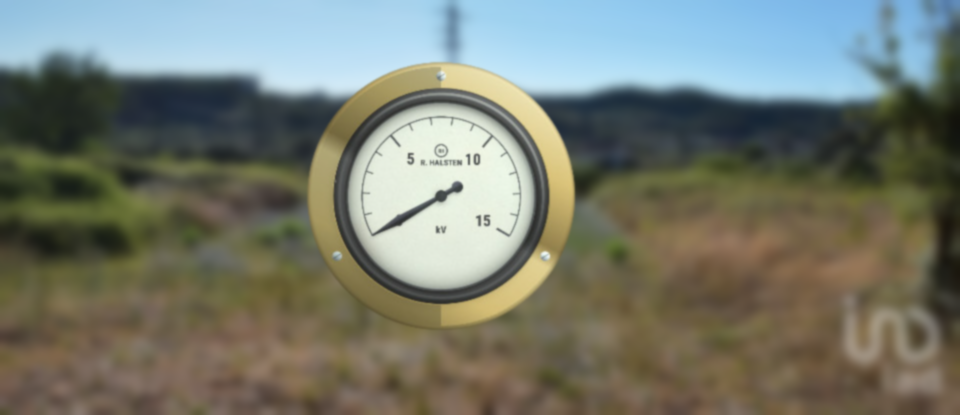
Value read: {"value": 0, "unit": "kV"}
